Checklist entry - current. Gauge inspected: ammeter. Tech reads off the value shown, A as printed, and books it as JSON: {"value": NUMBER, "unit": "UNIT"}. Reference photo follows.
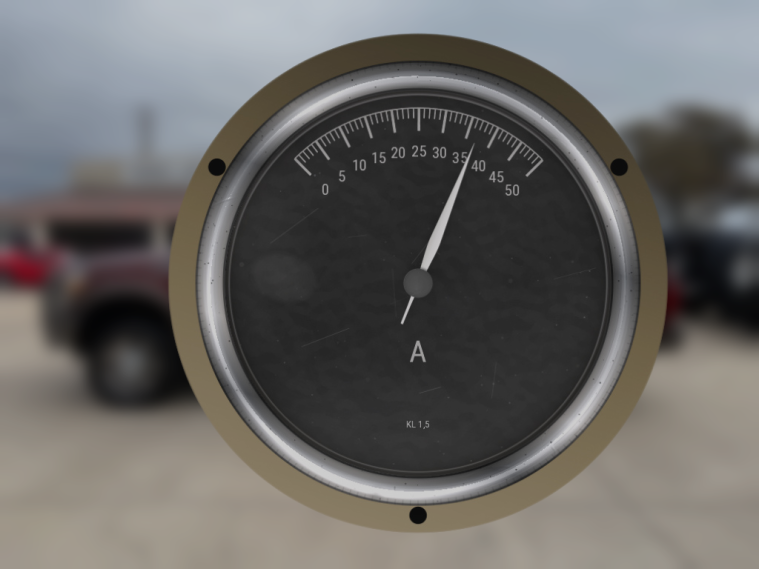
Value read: {"value": 37, "unit": "A"}
